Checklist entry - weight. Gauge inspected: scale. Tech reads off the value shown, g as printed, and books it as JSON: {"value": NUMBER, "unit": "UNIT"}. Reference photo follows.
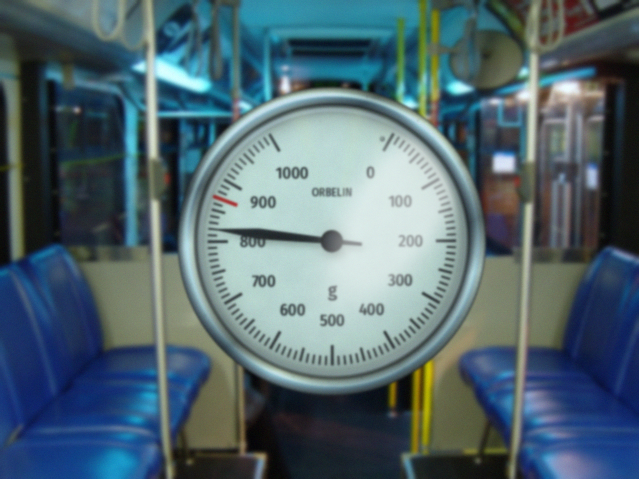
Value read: {"value": 820, "unit": "g"}
